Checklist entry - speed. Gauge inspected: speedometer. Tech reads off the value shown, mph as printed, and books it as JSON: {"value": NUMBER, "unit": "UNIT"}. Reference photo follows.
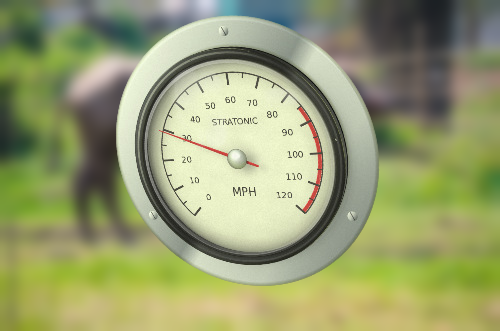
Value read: {"value": 30, "unit": "mph"}
